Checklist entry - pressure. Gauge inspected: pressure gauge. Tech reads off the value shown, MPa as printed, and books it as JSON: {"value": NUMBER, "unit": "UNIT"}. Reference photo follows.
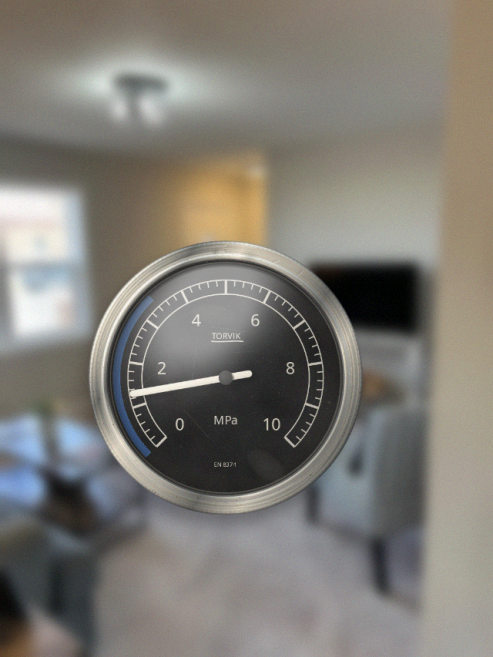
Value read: {"value": 1.3, "unit": "MPa"}
